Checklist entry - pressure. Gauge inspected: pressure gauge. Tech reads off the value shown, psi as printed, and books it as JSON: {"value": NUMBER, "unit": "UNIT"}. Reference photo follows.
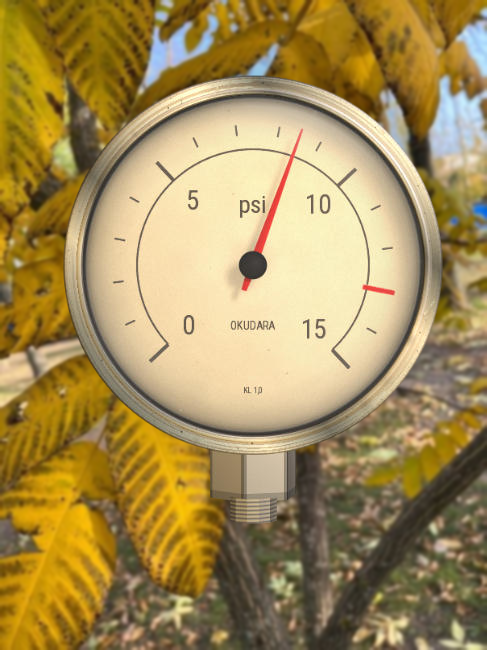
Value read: {"value": 8.5, "unit": "psi"}
